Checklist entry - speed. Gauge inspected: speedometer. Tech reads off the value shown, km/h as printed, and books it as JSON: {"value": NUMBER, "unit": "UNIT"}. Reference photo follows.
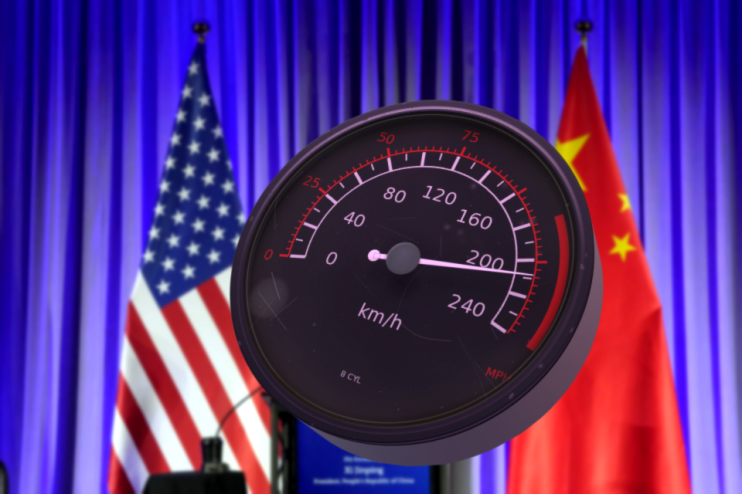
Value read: {"value": 210, "unit": "km/h"}
